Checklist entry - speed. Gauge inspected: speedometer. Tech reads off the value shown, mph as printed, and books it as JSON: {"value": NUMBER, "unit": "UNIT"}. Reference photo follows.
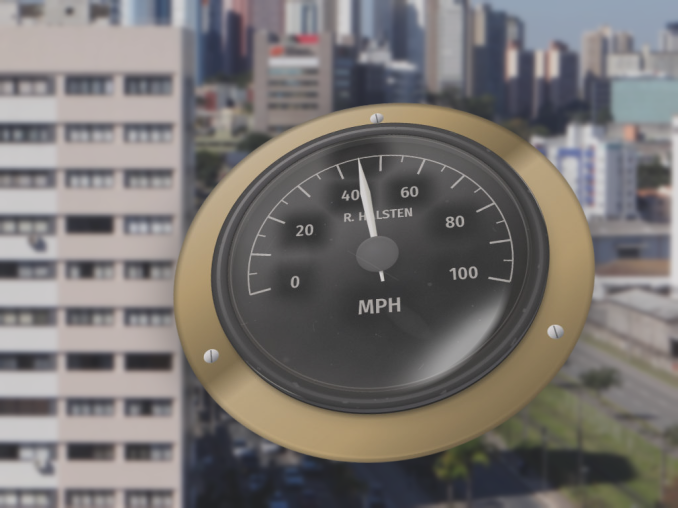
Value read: {"value": 45, "unit": "mph"}
